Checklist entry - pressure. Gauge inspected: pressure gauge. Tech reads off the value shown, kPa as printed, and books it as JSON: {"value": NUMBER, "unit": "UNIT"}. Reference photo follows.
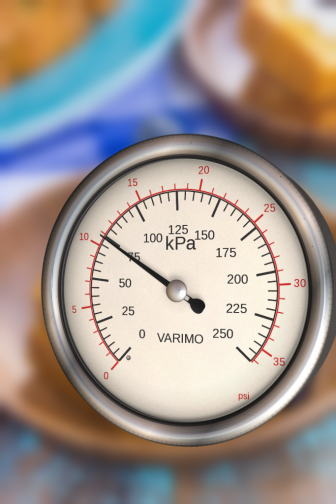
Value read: {"value": 75, "unit": "kPa"}
